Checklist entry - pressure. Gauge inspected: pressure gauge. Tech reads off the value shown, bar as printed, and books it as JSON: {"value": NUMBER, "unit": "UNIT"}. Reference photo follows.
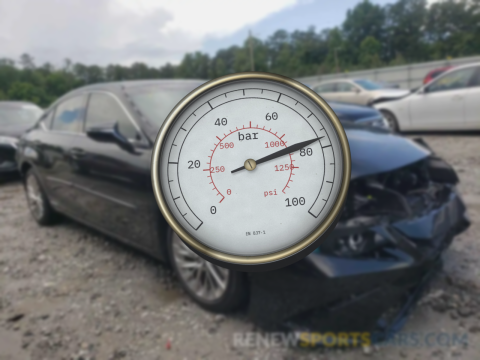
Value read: {"value": 77.5, "unit": "bar"}
